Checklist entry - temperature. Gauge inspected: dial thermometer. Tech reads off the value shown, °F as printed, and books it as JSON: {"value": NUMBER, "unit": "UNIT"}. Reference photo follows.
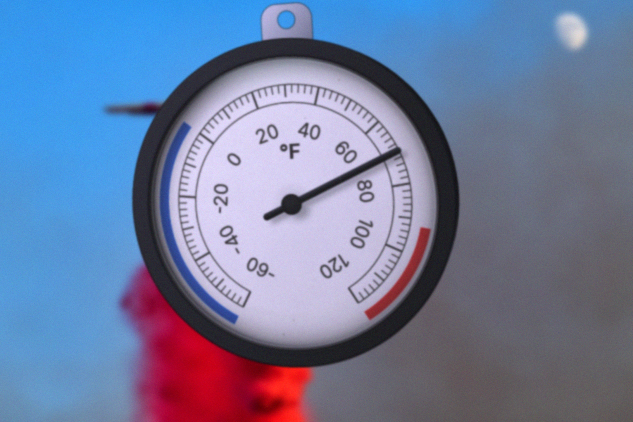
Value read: {"value": 70, "unit": "°F"}
